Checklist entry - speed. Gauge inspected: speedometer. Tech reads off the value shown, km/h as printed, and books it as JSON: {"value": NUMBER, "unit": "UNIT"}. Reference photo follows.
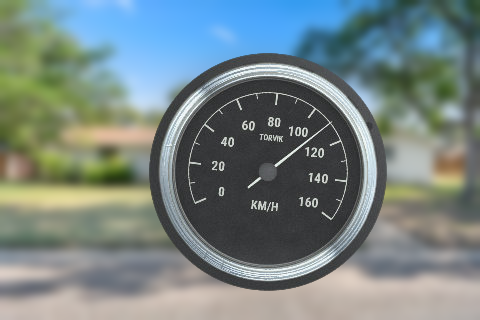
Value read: {"value": 110, "unit": "km/h"}
